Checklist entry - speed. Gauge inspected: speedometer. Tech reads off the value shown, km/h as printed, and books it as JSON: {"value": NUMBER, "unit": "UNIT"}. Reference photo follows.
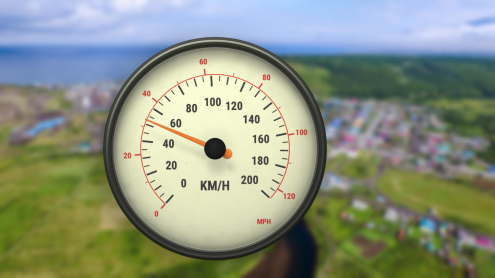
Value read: {"value": 52.5, "unit": "km/h"}
